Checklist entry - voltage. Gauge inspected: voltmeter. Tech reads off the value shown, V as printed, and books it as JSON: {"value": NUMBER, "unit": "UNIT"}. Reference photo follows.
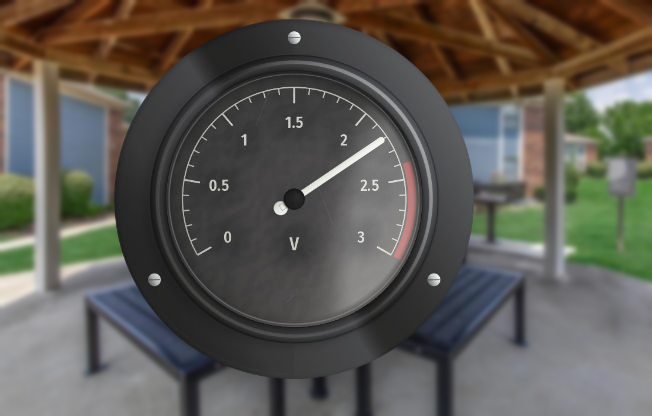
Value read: {"value": 2.2, "unit": "V"}
